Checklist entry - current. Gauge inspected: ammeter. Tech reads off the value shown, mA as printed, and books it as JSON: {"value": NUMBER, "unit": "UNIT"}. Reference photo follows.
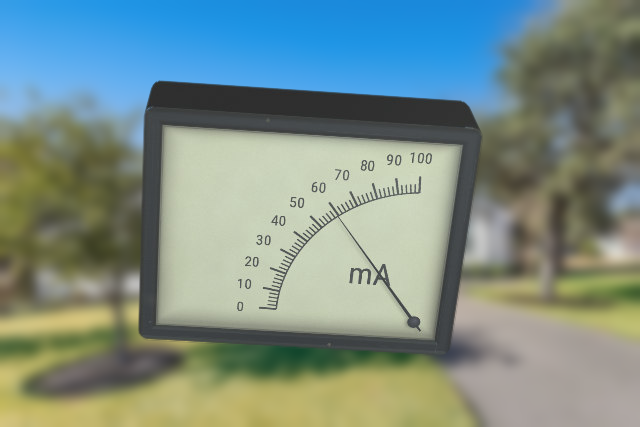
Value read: {"value": 60, "unit": "mA"}
